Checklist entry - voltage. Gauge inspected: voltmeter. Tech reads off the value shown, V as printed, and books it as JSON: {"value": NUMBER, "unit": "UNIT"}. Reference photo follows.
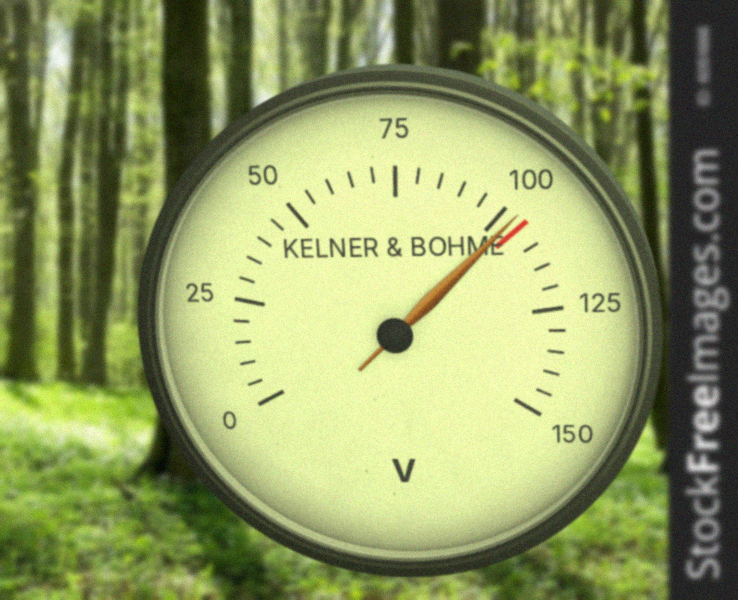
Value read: {"value": 102.5, "unit": "V"}
